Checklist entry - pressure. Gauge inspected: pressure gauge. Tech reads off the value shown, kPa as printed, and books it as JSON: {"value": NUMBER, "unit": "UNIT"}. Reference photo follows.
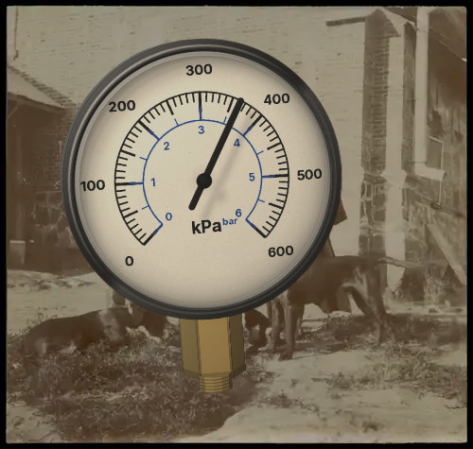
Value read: {"value": 360, "unit": "kPa"}
